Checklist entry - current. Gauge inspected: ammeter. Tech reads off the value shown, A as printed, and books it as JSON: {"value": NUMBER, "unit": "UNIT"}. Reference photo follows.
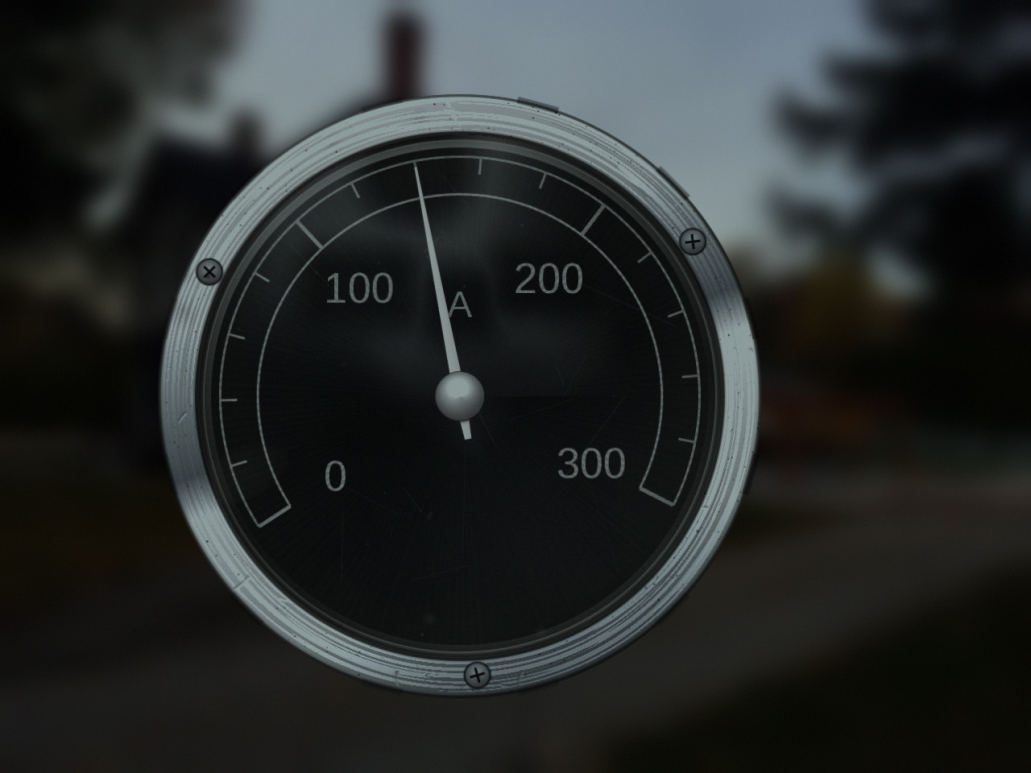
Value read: {"value": 140, "unit": "A"}
